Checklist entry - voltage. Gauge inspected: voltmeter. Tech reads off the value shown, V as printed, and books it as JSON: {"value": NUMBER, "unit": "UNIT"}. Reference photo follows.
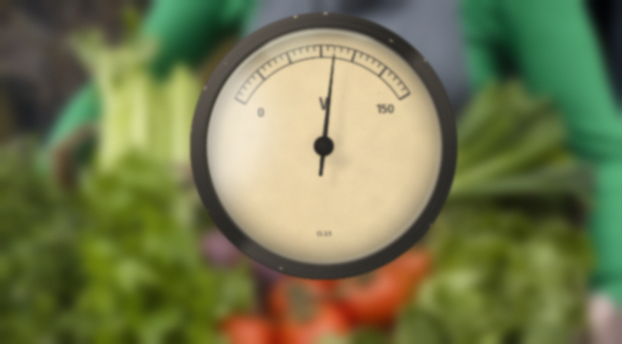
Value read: {"value": 85, "unit": "V"}
